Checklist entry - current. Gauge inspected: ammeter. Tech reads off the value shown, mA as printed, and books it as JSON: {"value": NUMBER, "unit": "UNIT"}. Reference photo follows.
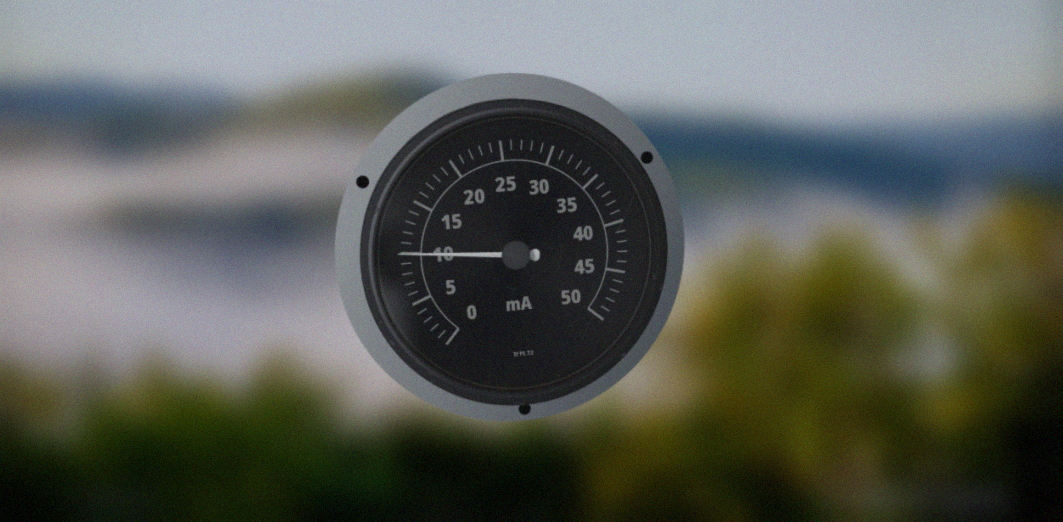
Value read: {"value": 10, "unit": "mA"}
